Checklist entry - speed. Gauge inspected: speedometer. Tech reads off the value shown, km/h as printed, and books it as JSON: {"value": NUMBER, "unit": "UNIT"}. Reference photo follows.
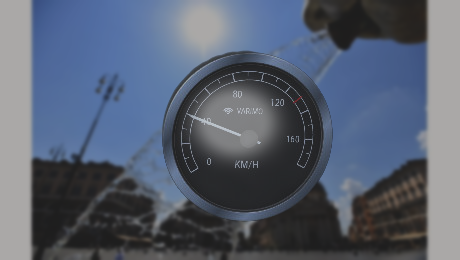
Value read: {"value": 40, "unit": "km/h"}
